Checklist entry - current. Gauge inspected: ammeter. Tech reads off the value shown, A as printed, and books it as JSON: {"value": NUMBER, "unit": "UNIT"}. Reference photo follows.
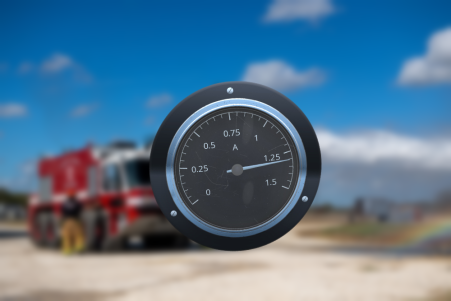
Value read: {"value": 1.3, "unit": "A"}
